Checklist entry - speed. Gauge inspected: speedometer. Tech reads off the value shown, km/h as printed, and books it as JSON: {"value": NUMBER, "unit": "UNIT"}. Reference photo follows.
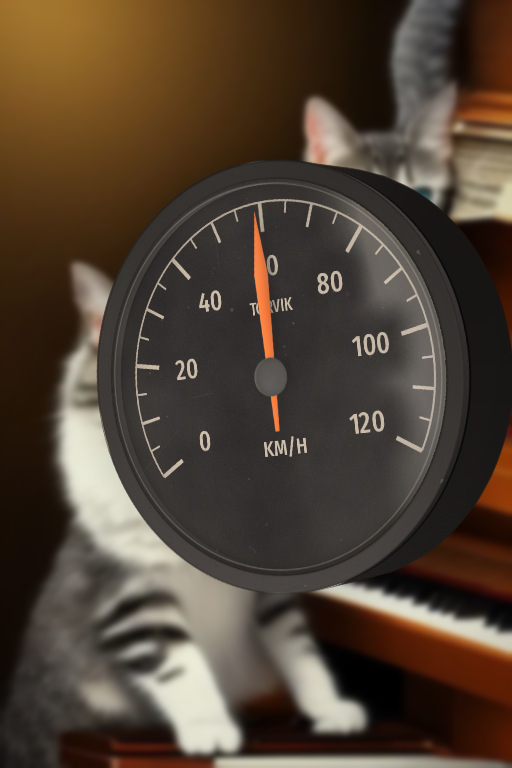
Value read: {"value": 60, "unit": "km/h"}
